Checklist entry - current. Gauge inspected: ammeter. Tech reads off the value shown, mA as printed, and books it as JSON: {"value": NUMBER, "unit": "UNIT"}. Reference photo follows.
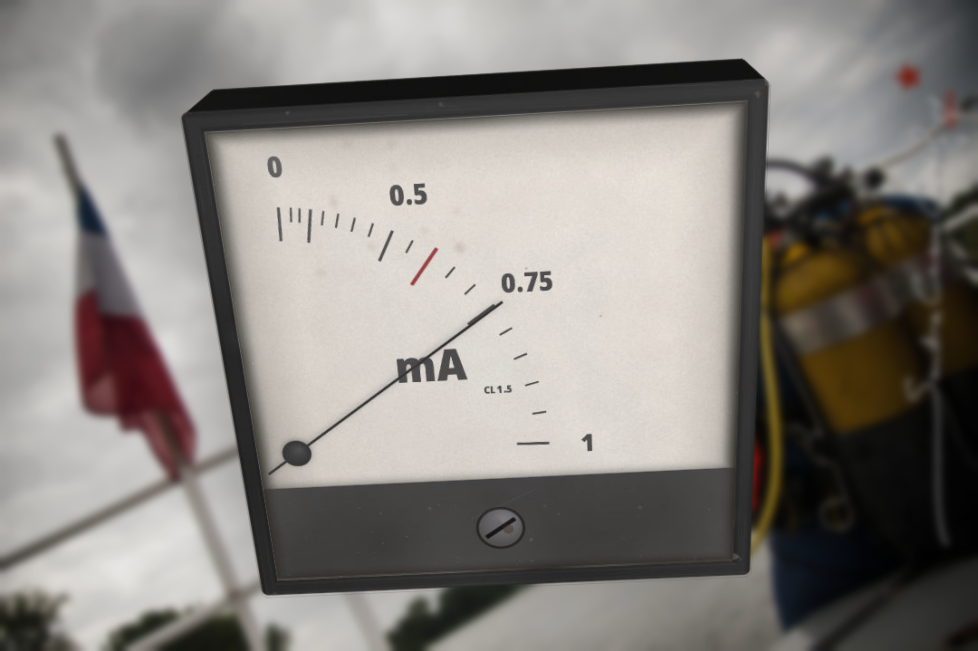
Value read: {"value": 0.75, "unit": "mA"}
